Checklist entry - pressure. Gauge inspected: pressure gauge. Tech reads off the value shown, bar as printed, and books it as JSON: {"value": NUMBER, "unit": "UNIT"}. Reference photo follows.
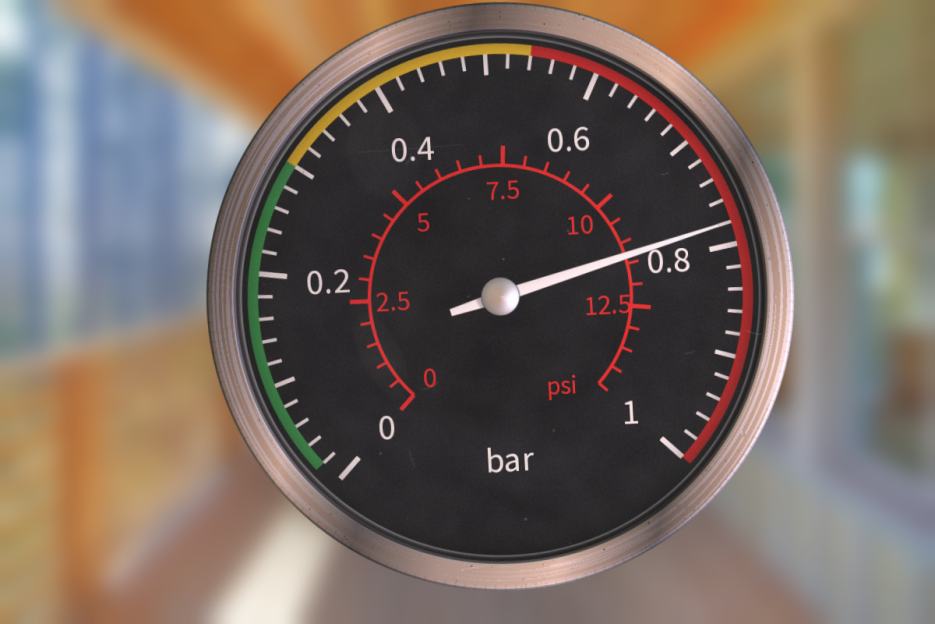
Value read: {"value": 0.78, "unit": "bar"}
